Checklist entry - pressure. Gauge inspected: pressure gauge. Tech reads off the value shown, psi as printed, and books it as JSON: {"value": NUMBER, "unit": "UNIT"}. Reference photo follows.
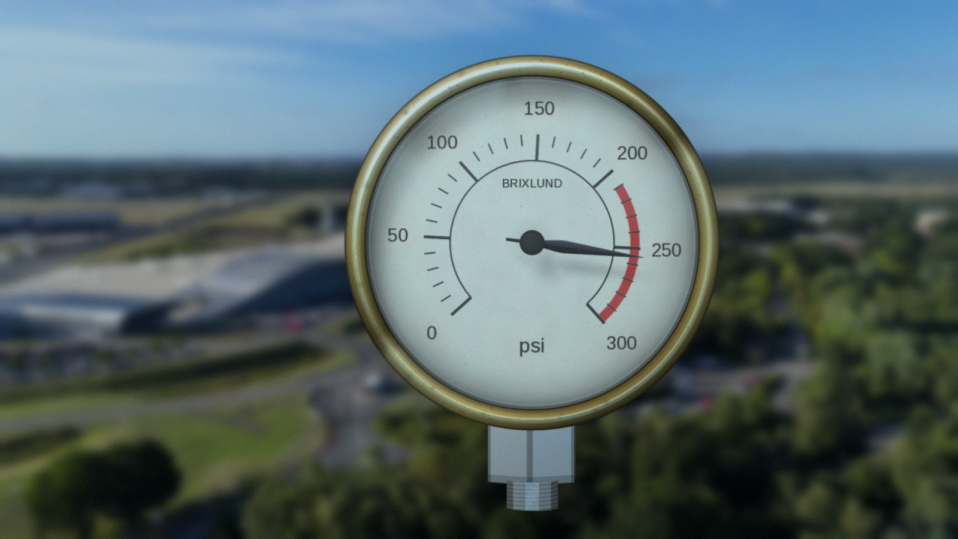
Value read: {"value": 255, "unit": "psi"}
